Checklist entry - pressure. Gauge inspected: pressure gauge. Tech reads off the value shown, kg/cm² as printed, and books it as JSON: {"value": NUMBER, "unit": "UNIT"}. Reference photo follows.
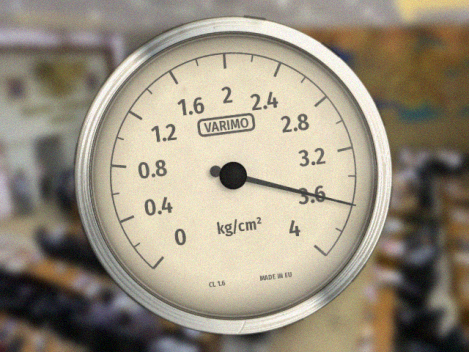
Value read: {"value": 3.6, "unit": "kg/cm²"}
